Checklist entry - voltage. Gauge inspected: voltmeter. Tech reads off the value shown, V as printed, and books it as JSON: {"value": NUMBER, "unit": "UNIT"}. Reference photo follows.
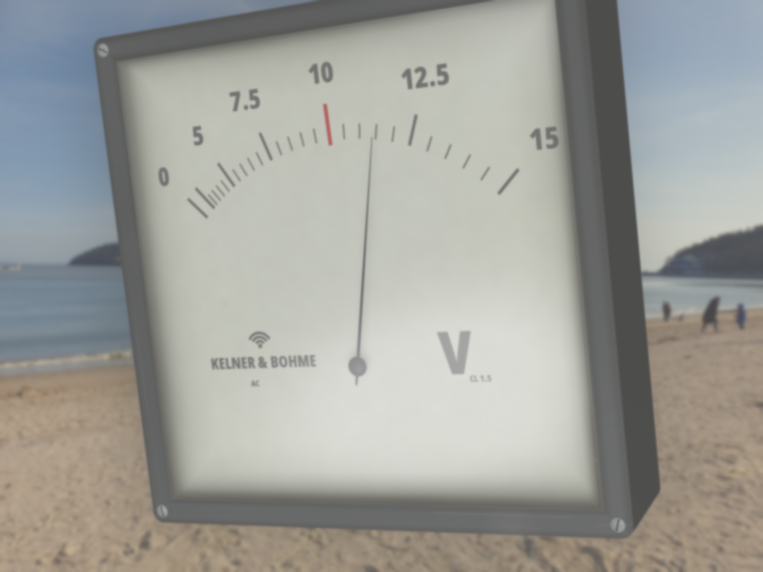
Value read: {"value": 11.5, "unit": "V"}
